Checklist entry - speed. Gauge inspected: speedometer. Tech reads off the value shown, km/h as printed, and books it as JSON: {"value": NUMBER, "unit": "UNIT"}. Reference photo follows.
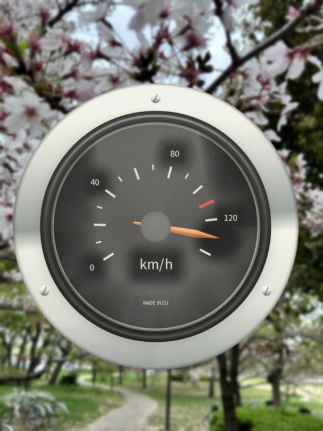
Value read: {"value": 130, "unit": "km/h"}
